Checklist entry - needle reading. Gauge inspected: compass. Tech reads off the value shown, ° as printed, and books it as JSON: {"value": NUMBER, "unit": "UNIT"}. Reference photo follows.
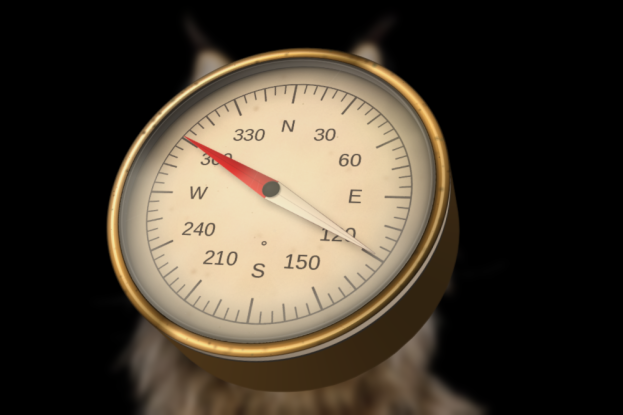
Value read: {"value": 300, "unit": "°"}
